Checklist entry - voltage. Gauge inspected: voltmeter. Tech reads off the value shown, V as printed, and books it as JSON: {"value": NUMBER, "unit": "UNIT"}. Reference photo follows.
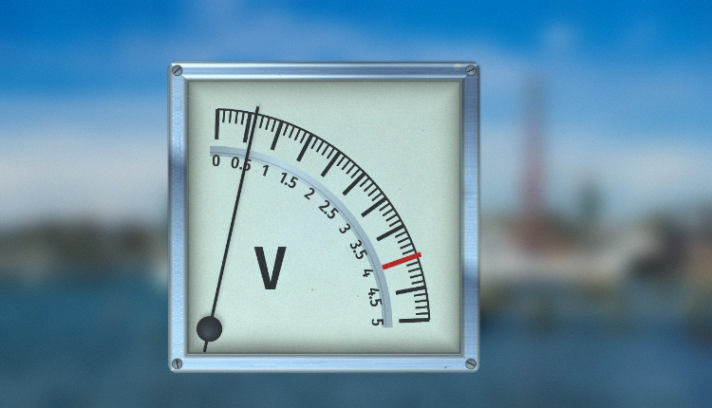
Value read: {"value": 0.6, "unit": "V"}
